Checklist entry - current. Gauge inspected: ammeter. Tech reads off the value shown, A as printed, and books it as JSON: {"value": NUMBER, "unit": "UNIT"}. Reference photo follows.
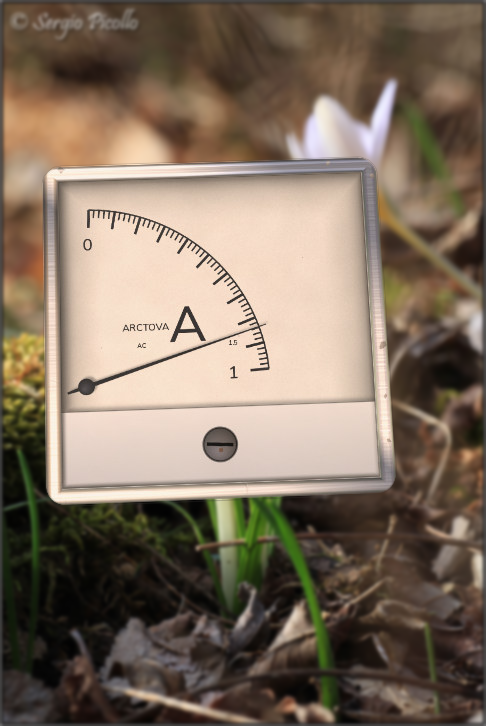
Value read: {"value": 0.84, "unit": "A"}
